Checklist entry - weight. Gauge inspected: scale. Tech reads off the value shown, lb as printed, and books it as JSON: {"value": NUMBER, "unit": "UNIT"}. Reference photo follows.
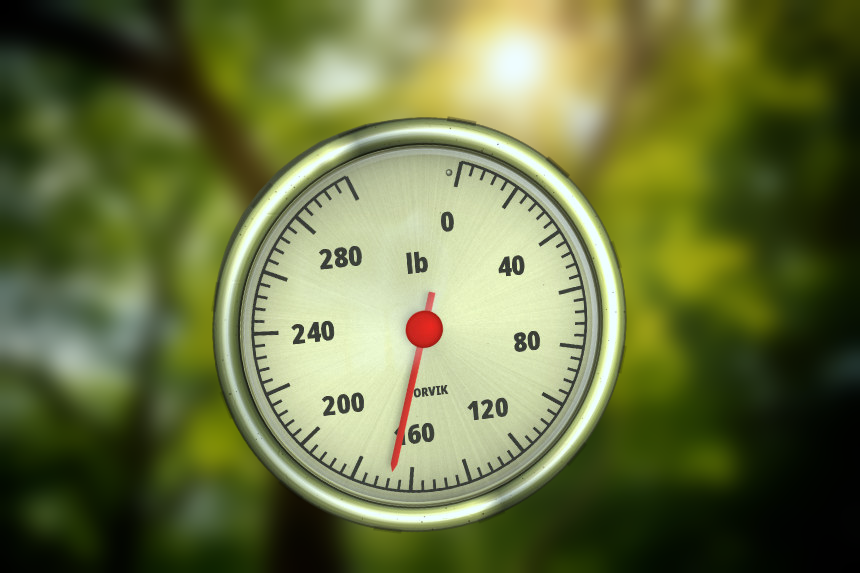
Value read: {"value": 168, "unit": "lb"}
